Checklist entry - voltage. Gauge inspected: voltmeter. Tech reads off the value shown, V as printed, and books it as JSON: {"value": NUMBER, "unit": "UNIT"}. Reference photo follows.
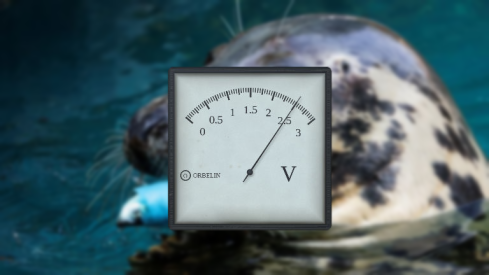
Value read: {"value": 2.5, "unit": "V"}
